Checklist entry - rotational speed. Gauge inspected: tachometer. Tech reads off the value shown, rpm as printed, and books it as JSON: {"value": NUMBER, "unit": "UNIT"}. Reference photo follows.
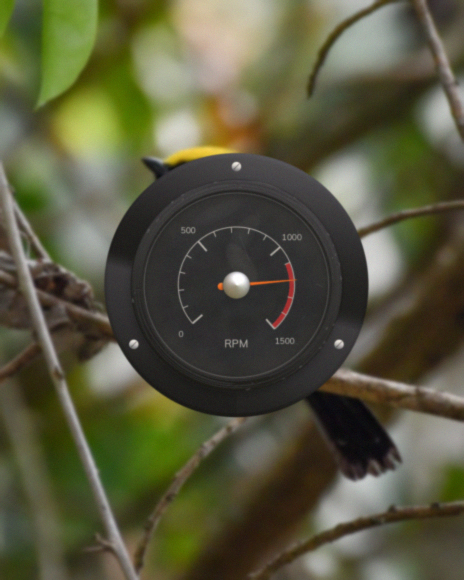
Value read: {"value": 1200, "unit": "rpm"}
